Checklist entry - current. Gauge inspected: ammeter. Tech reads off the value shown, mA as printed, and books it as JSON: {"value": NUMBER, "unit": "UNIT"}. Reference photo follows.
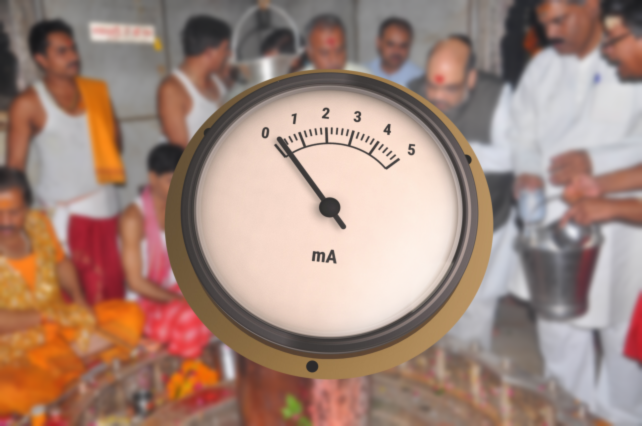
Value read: {"value": 0.2, "unit": "mA"}
